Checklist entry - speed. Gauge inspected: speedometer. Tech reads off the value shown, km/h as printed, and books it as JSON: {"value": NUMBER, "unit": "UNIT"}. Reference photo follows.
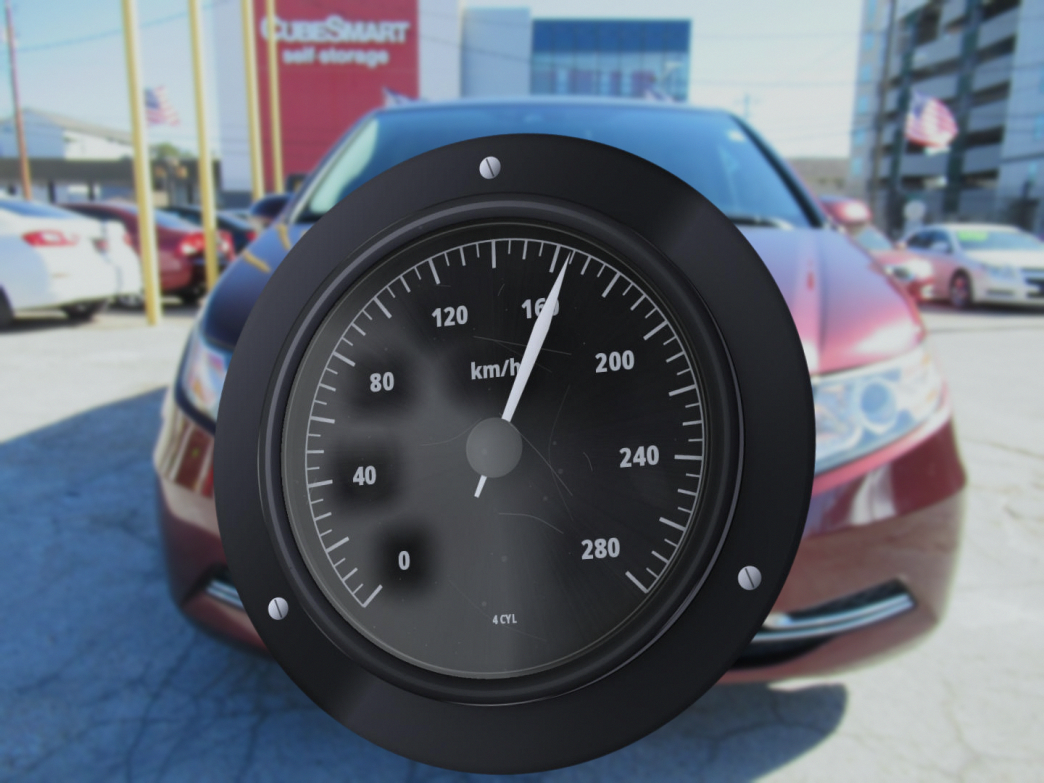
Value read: {"value": 165, "unit": "km/h"}
